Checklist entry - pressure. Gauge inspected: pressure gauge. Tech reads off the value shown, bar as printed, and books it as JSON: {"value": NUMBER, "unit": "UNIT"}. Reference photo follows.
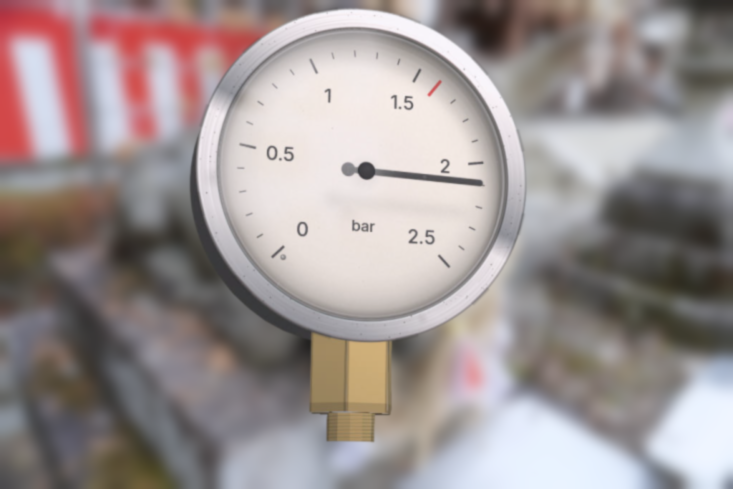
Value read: {"value": 2.1, "unit": "bar"}
